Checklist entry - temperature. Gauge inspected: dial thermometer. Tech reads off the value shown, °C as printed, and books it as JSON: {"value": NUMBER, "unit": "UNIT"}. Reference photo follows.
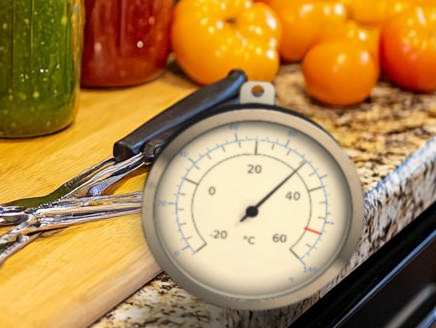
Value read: {"value": 32, "unit": "°C"}
